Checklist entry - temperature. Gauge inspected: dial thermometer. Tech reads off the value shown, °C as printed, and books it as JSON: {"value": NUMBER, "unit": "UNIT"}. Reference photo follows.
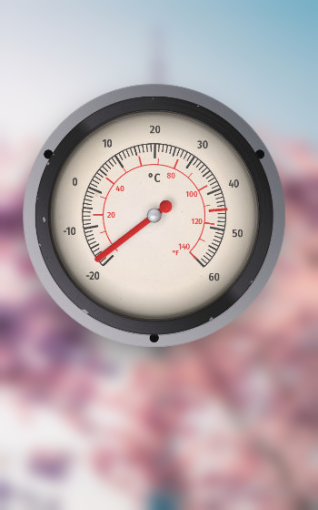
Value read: {"value": -18, "unit": "°C"}
